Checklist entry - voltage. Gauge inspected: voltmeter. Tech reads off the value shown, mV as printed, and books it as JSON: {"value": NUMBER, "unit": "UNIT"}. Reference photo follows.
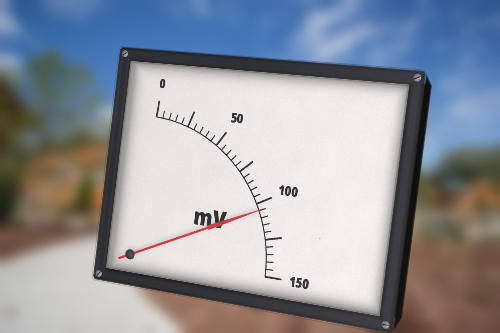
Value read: {"value": 105, "unit": "mV"}
